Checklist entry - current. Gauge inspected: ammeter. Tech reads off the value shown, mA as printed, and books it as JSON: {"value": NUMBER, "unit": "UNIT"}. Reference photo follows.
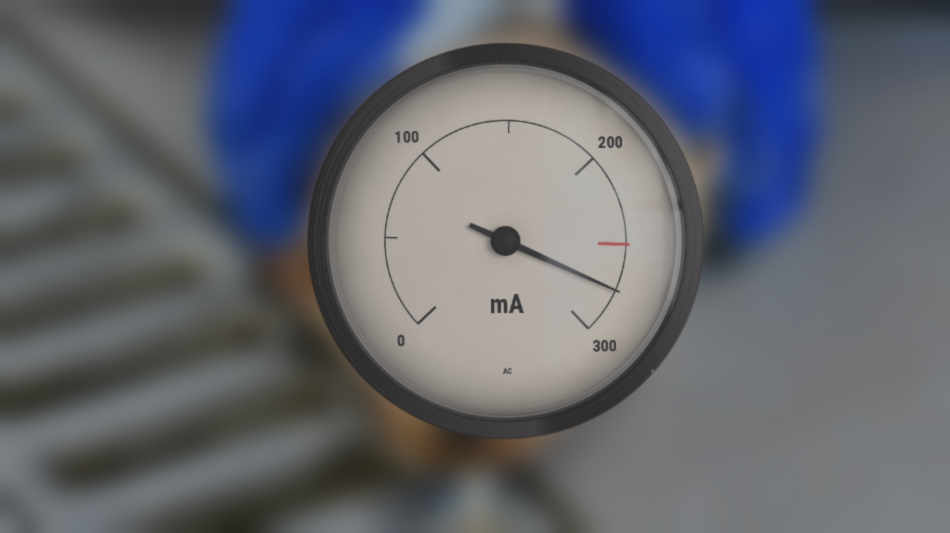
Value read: {"value": 275, "unit": "mA"}
